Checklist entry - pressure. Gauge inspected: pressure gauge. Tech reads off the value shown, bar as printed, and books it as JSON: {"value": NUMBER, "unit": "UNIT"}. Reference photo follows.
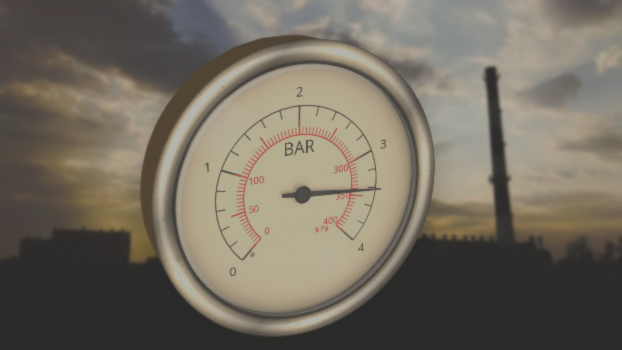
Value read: {"value": 3.4, "unit": "bar"}
